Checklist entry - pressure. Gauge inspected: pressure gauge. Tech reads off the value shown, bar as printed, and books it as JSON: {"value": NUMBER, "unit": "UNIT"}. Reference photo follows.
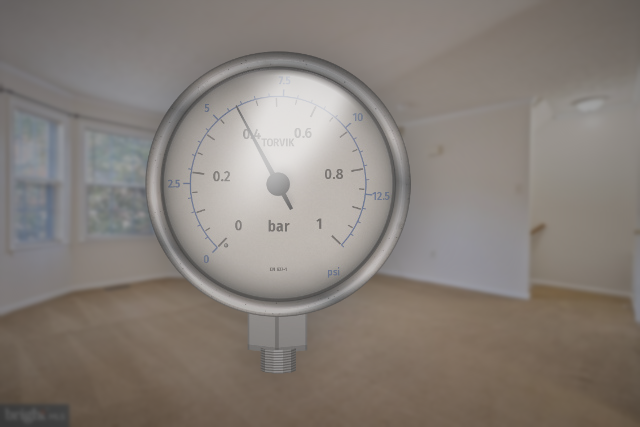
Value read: {"value": 0.4, "unit": "bar"}
